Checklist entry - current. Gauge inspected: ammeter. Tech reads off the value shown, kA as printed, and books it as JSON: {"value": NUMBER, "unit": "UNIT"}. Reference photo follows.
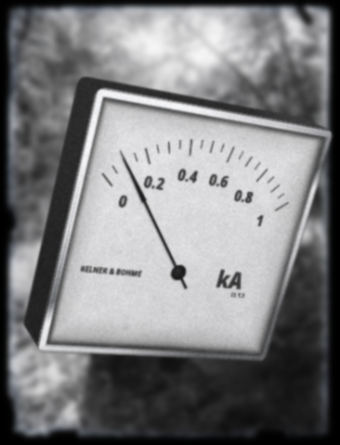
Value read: {"value": 0.1, "unit": "kA"}
